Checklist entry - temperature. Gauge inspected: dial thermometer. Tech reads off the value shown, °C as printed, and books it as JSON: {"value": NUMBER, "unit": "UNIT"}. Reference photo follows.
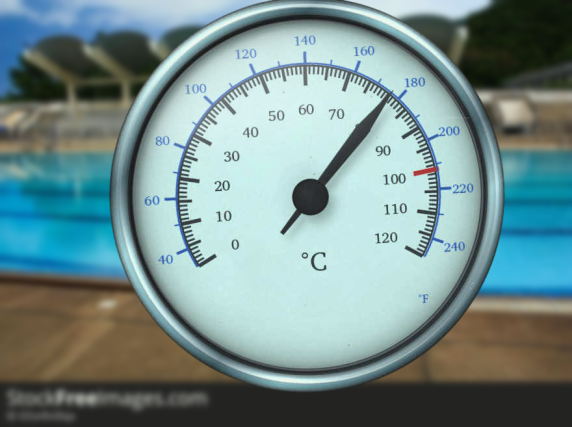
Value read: {"value": 80, "unit": "°C"}
